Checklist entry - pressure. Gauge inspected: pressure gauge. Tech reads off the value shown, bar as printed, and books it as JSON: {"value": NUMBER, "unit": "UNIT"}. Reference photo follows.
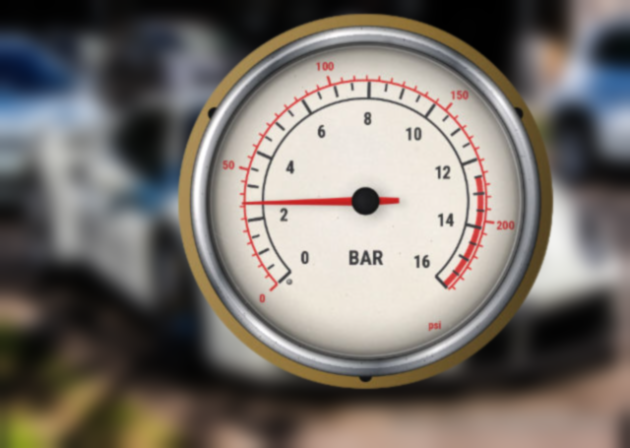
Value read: {"value": 2.5, "unit": "bar"}
